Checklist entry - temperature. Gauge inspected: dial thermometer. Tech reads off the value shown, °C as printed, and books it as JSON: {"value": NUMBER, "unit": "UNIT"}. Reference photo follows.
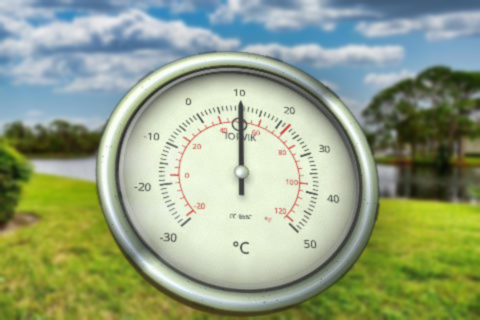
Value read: {"value": 10, "unit": "°C"}
